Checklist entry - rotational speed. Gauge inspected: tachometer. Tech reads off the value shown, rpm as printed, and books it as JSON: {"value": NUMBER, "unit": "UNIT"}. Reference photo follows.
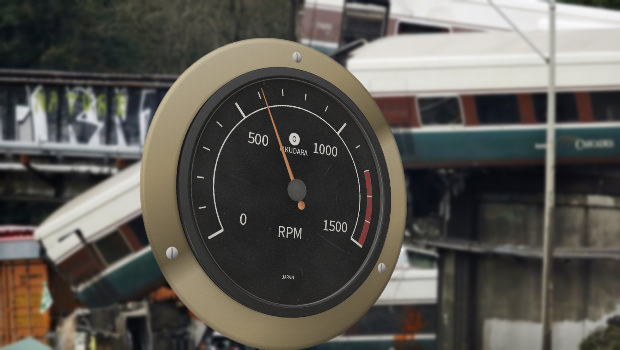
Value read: {"value": 600, "unit": "rpm"}
